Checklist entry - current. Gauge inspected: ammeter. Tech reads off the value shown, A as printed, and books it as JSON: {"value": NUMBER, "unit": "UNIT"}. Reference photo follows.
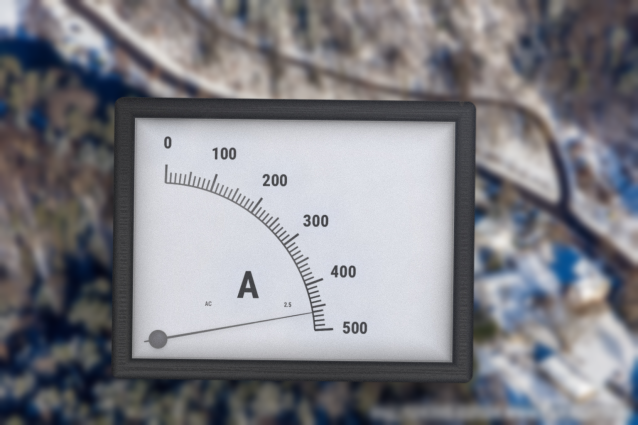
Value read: {"value": 460, "unit": "A"}
